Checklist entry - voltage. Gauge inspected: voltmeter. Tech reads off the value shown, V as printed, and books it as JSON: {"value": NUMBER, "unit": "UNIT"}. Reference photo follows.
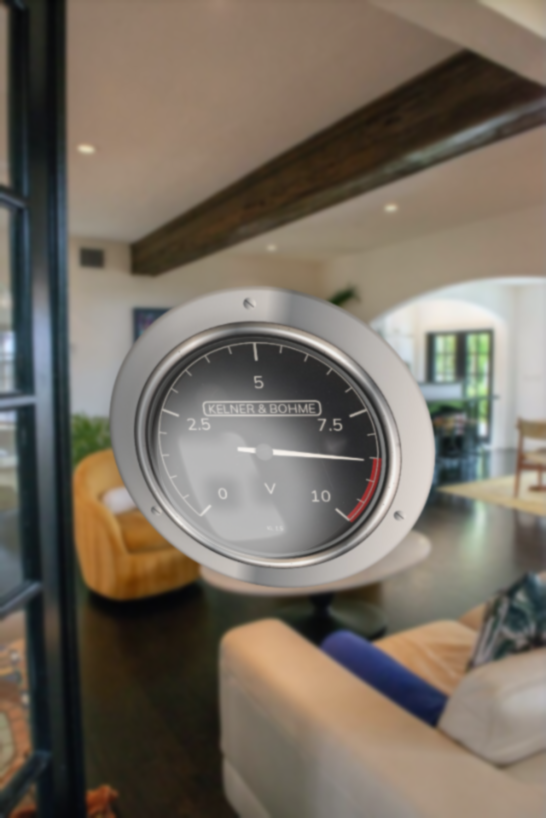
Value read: {"value": 8.5, "unit": "V"}
